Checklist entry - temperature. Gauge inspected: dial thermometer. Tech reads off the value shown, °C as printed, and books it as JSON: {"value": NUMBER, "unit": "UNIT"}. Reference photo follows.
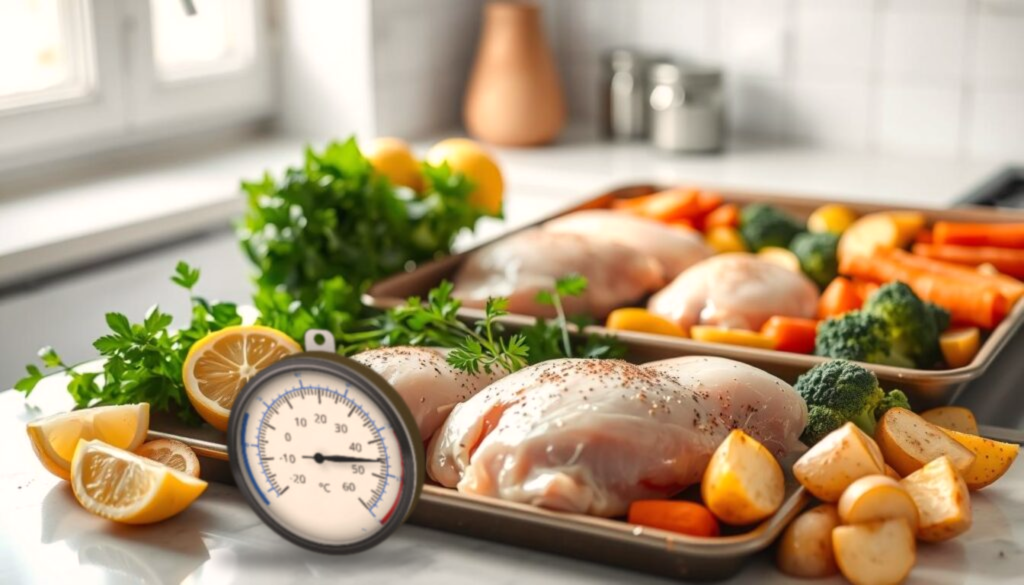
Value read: {"value": 45, "unit": "°C"}
